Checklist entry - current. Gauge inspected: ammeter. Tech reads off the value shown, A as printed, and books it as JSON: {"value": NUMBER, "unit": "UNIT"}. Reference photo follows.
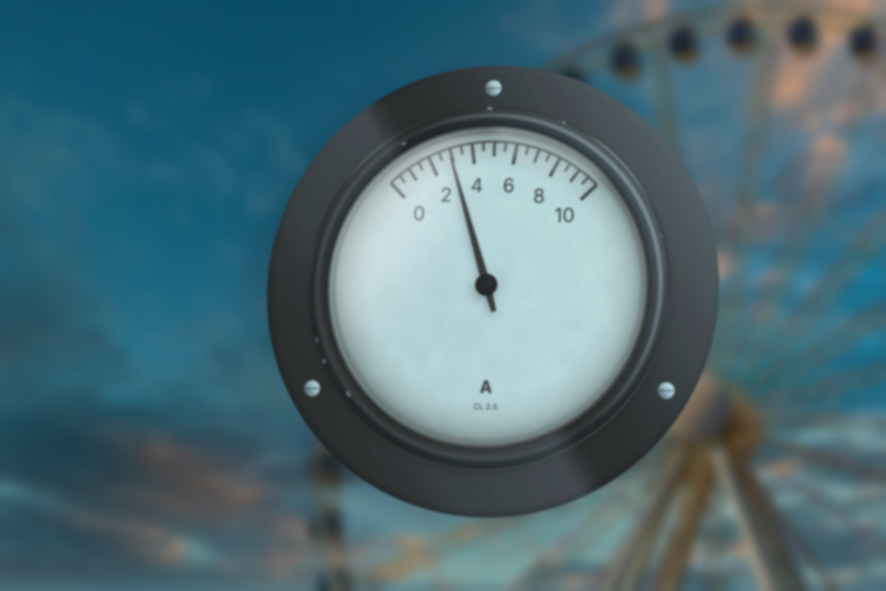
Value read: {"value": 3, "unit": "A"}
